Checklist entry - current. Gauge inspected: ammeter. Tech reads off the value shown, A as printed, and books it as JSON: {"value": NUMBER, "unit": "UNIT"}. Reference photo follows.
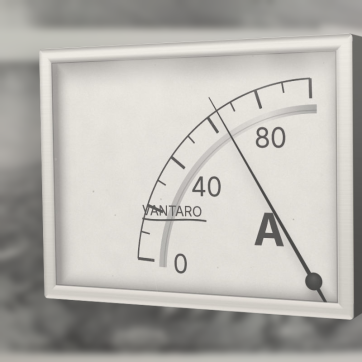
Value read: {"value": 65, "unit": "A"}
